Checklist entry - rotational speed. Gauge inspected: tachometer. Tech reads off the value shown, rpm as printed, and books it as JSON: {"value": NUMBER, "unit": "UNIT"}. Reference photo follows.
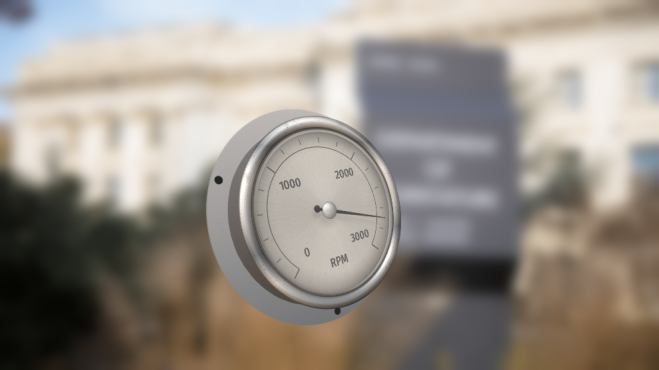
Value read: {"value": 2700, "unit": "rpm"}
